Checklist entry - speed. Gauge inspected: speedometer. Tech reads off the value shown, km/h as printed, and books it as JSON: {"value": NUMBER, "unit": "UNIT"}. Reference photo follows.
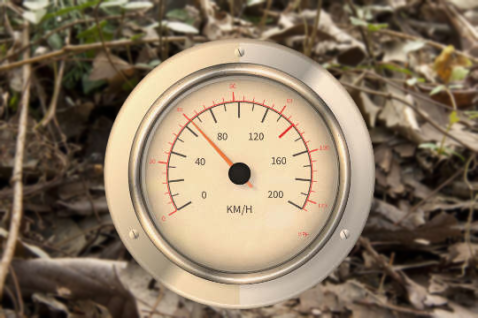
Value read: {"value": 65, "unit": "km/h"}
